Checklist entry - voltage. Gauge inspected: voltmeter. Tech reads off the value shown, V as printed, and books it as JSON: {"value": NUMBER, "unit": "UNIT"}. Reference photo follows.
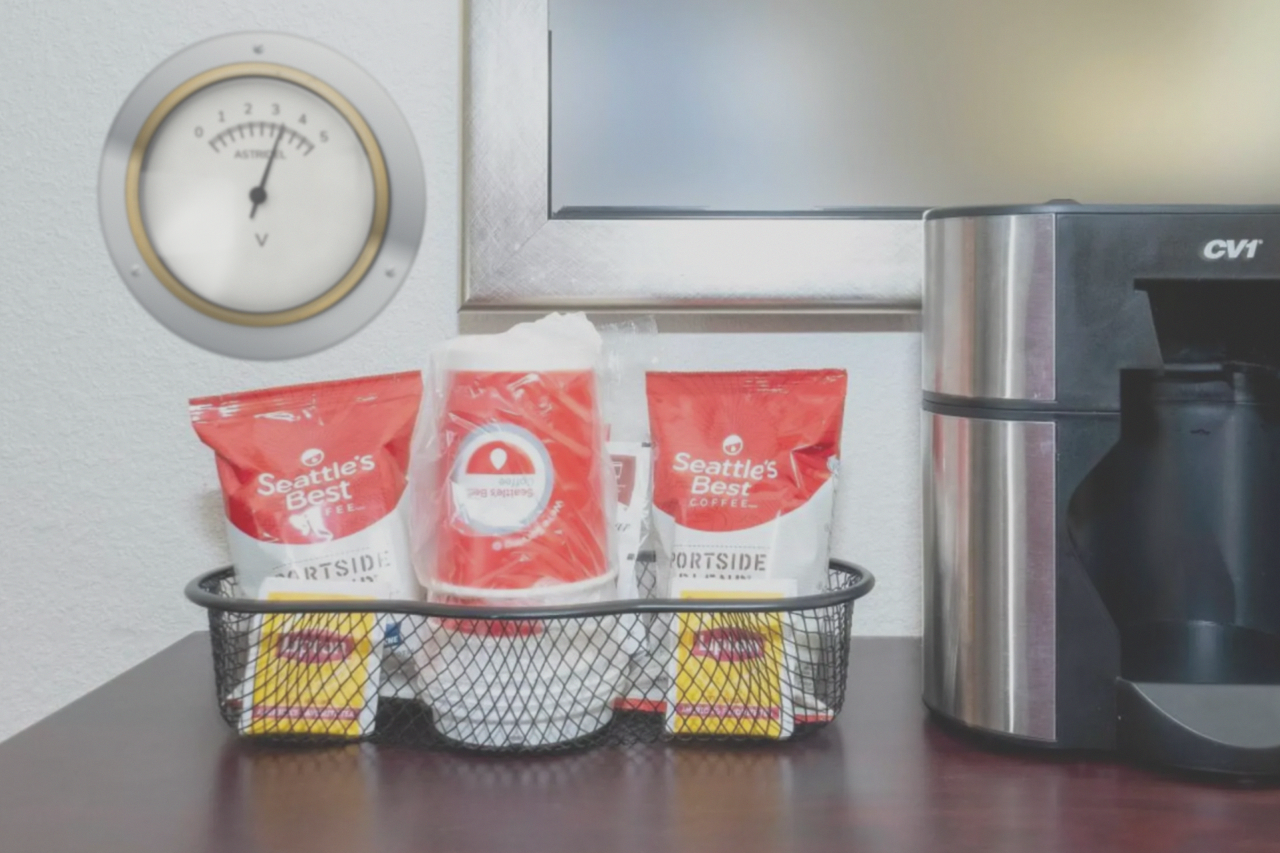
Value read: {"value": 3.5, "unit": "V"}
